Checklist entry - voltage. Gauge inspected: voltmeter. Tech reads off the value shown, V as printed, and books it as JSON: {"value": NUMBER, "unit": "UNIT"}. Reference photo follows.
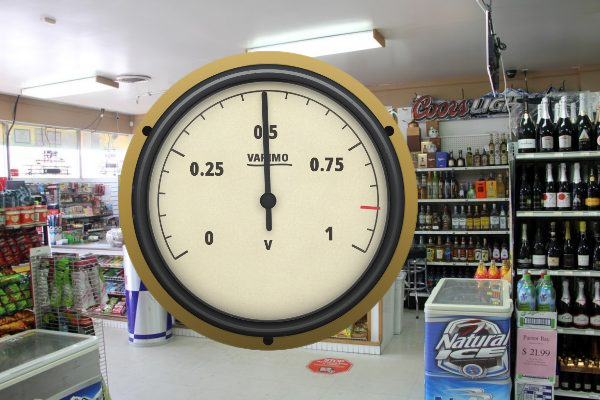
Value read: {"value": 0.5, "unit": "V"}
